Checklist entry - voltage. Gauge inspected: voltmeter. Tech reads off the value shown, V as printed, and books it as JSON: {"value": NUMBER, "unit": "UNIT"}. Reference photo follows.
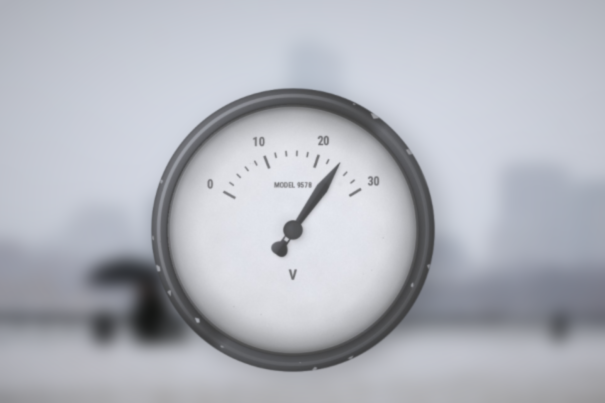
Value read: {"value": 24, "unit": "V"}
